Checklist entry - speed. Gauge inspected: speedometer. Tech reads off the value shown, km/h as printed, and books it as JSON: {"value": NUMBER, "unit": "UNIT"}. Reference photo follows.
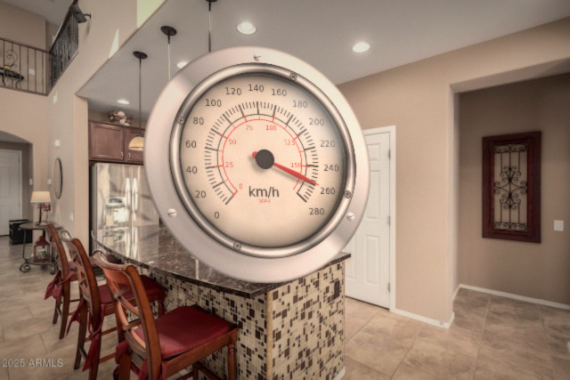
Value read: {"value": 260, "unit": "km/h"}
